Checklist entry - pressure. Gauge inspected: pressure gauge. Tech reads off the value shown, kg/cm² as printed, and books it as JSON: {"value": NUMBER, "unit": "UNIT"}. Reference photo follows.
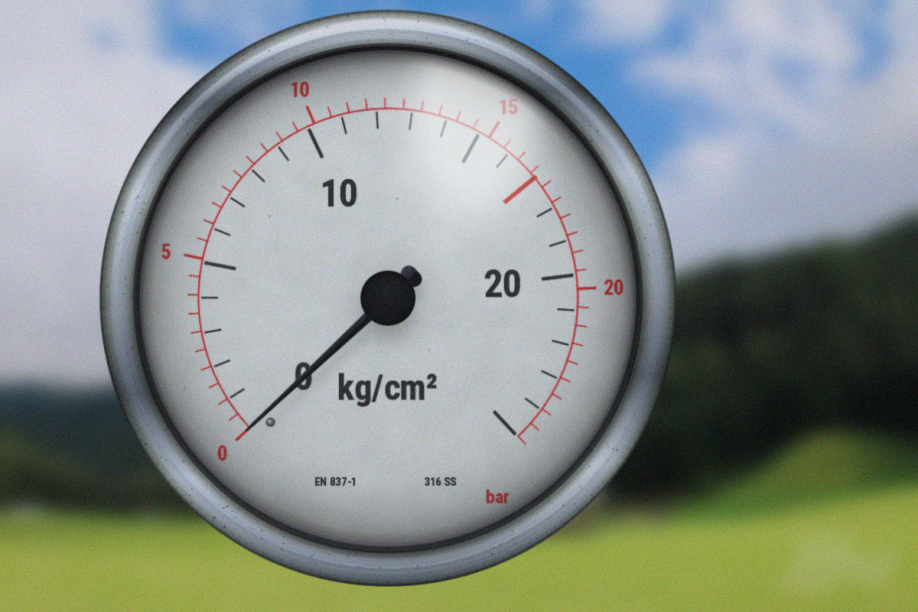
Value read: {"value": 0, "unit": "kg/cm²"}
